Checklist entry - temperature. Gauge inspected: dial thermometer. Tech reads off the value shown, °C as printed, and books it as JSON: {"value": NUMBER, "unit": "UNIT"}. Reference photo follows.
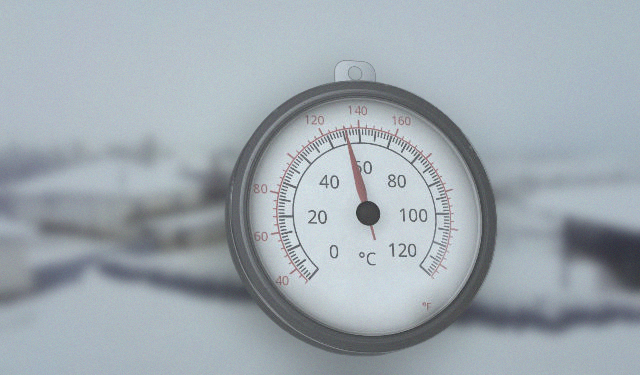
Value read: {"value": 55, "unit": "°C"}
